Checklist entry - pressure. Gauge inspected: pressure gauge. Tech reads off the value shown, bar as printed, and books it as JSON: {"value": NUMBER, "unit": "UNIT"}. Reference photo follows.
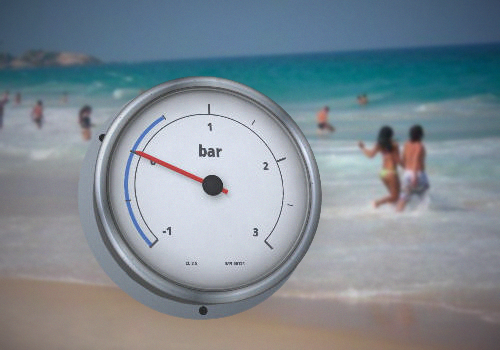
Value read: {"value": 0, "unit": "bar"}
